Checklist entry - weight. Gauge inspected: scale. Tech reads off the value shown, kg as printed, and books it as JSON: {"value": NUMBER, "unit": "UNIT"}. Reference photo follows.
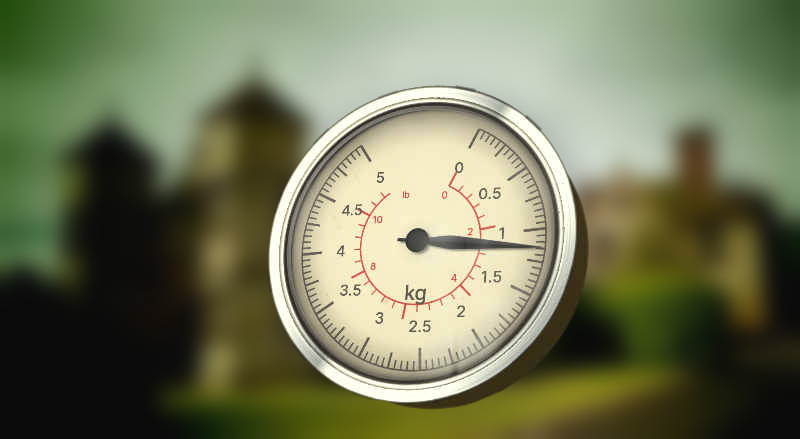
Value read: {"value": 1.15, "unit": "kg"}
